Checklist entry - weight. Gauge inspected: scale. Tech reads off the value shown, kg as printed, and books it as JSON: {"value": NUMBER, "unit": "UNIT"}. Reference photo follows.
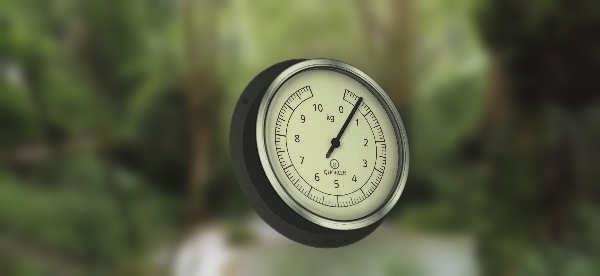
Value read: {"value": 0.5, "unit": "kg"}
